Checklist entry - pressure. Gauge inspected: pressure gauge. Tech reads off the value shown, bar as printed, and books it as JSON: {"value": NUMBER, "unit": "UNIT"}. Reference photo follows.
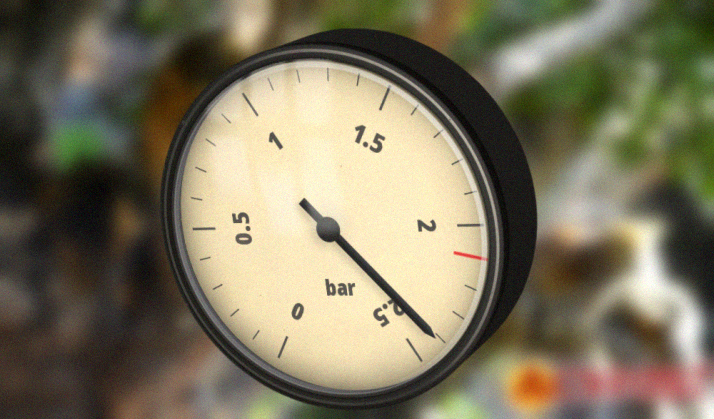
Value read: {"value": 2.4, "unit": "bar"}
